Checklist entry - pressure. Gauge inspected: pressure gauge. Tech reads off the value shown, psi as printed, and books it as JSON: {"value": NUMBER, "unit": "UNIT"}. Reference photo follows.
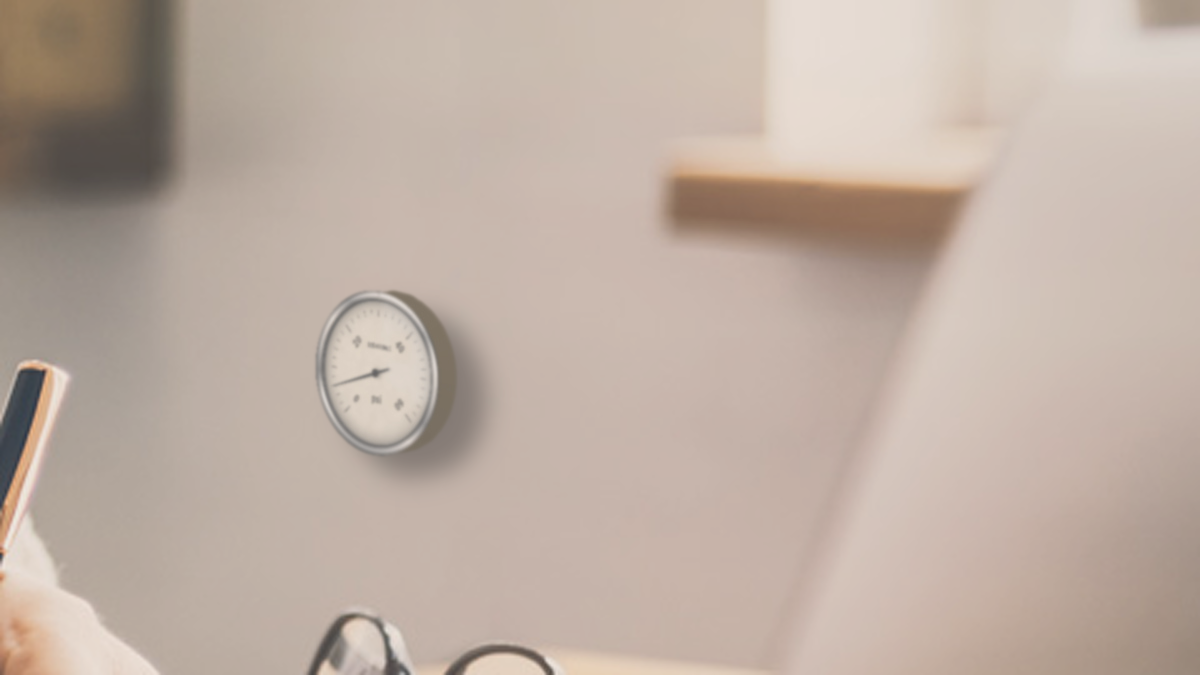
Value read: {"value": 6, "unit": "psi"}
